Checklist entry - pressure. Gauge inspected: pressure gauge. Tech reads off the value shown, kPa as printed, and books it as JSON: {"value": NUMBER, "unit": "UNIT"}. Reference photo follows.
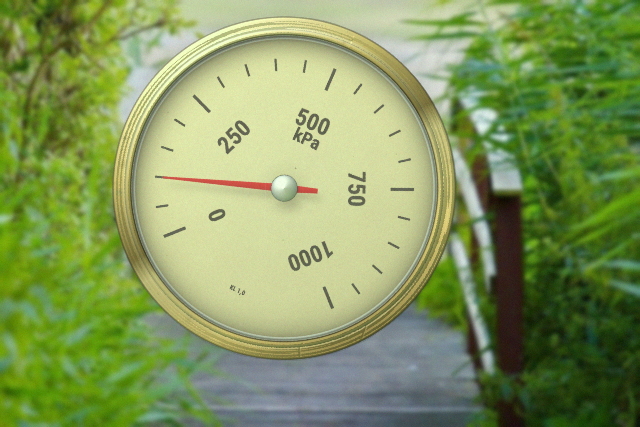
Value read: {"value": 100, "unit": "kPa"}
